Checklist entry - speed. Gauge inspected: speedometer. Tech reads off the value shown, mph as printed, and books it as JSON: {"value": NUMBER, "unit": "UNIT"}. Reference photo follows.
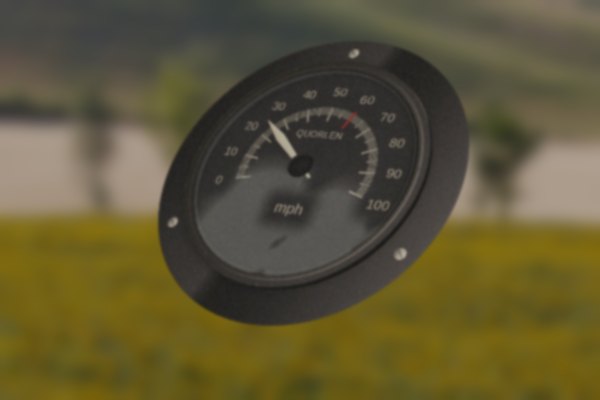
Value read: {"value": 25, "unit": "mph"}
